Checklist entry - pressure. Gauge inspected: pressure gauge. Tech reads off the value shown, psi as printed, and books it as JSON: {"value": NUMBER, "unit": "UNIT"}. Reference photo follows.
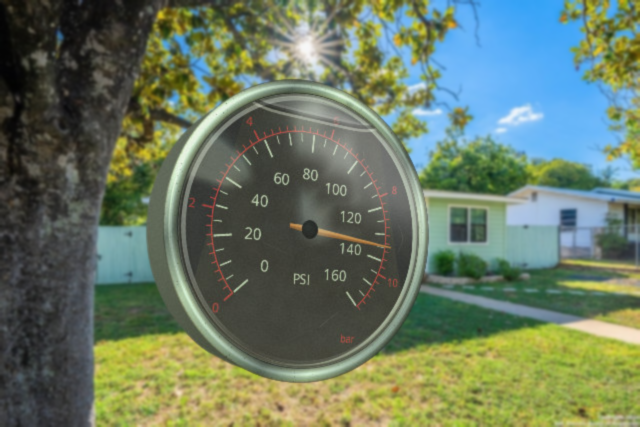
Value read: {"value": 135, "unit": "psi"}
